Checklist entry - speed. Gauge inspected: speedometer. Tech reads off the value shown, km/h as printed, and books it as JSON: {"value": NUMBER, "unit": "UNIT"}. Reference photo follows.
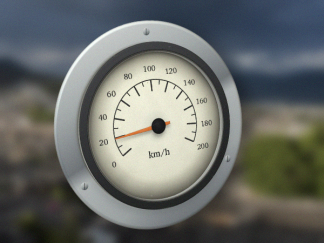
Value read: {"value": 20, "unit": "km/h"}
